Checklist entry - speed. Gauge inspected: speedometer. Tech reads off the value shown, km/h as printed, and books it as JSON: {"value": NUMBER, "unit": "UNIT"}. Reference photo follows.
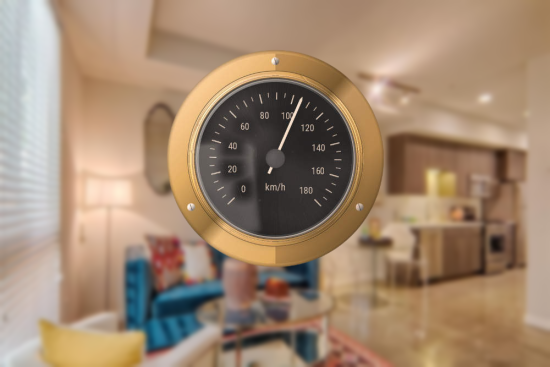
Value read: {"value": 105, "unit": "km/h"}
